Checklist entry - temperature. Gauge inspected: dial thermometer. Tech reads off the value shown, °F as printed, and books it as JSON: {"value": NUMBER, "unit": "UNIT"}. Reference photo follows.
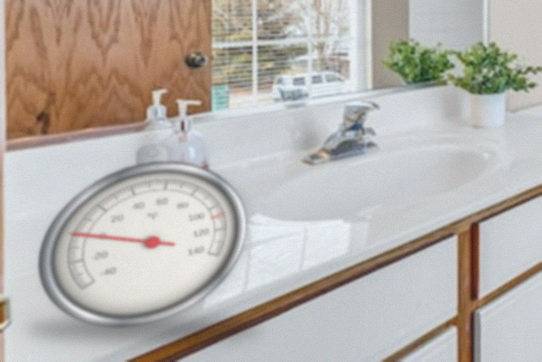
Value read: {"value": 0, "unit": "°F"}
